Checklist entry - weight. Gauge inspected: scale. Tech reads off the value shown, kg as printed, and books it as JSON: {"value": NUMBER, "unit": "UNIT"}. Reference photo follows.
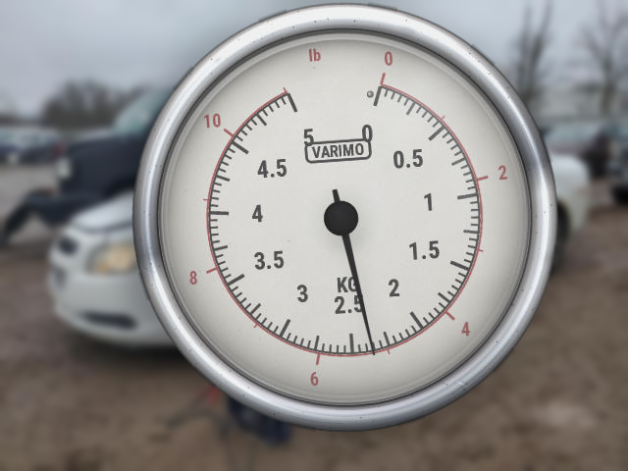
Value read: {"value": 2.35, "unit": "kg"}
